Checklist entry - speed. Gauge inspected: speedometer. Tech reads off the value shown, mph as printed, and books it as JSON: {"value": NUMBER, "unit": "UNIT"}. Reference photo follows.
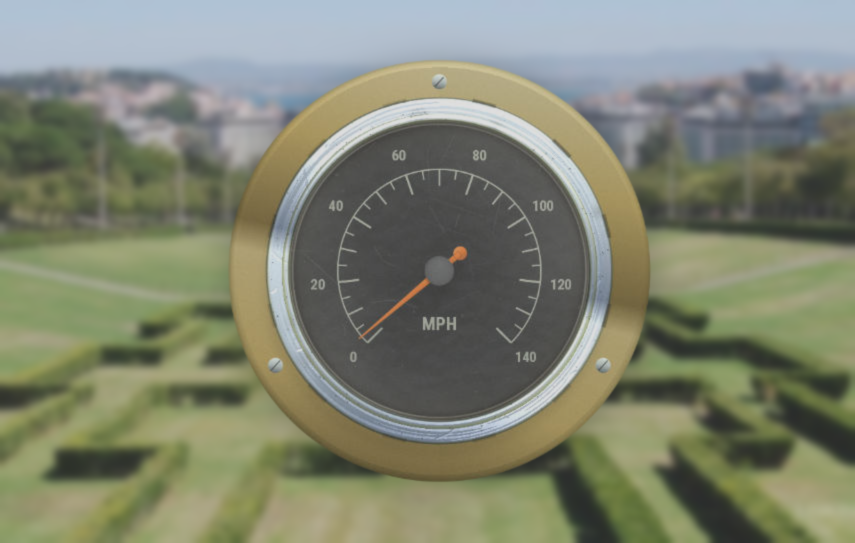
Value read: {"value": 2.5, "unit": "mph"}
